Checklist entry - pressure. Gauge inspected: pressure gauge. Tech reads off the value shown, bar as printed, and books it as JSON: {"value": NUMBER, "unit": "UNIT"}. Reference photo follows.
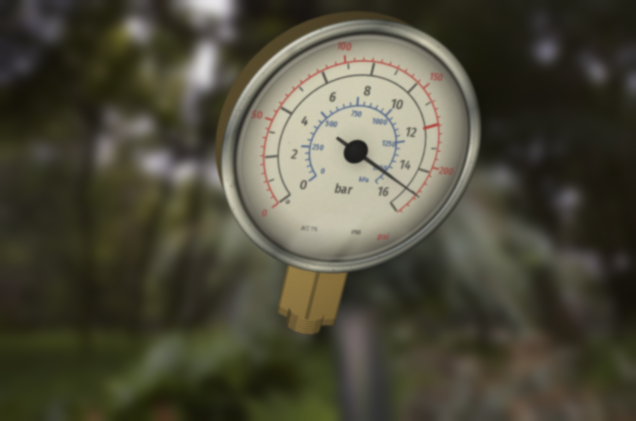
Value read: {"value": 15, "unit": "bar"}
